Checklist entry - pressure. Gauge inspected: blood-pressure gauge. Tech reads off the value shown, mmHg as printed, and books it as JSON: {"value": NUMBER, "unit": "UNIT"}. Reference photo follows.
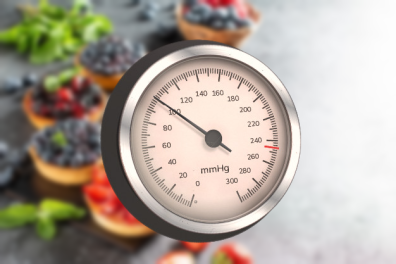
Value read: {"value": 100, "unit": "mmHg"}
